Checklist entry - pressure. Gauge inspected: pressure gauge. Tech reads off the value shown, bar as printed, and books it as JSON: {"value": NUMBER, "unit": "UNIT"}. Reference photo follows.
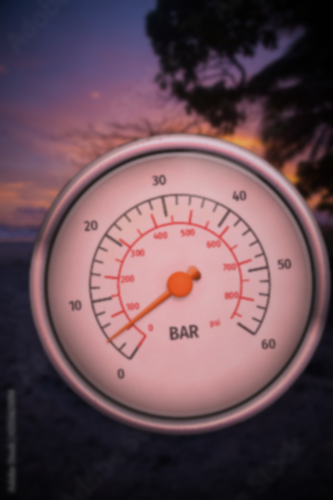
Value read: {"value": 4, "unit": "bar"}
